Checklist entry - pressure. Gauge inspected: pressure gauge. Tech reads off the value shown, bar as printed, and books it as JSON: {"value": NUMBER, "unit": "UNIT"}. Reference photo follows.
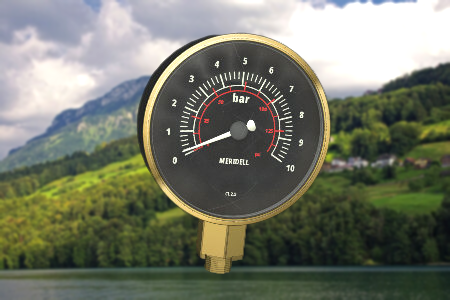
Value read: {"value": 0.2, "unit": "bar"}
